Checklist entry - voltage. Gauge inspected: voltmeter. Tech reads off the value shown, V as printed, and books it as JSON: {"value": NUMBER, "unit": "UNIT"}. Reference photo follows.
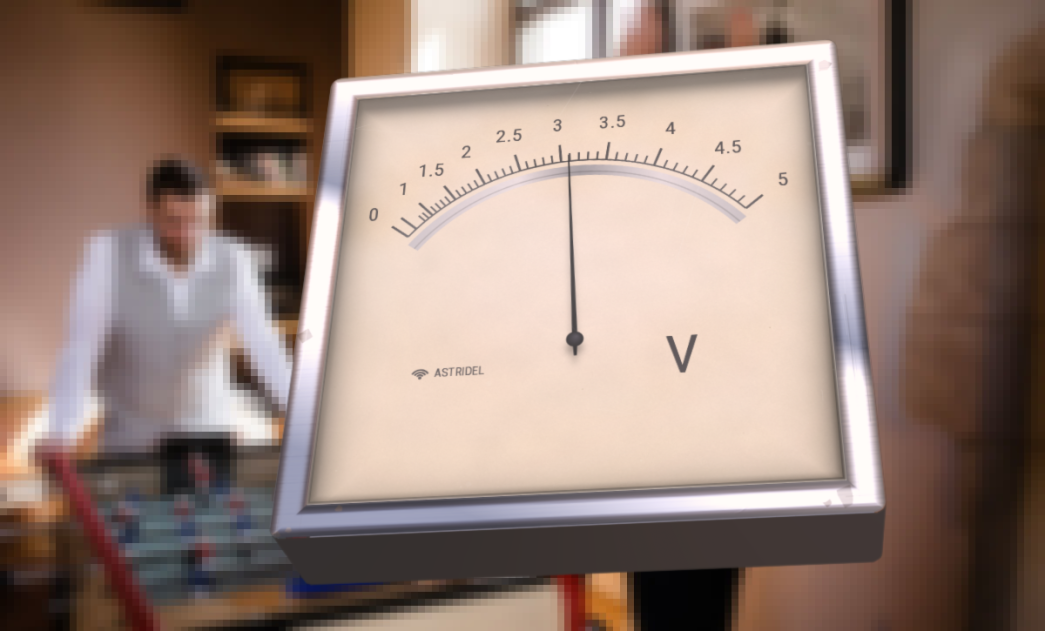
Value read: {"value": 3.1, "unit": "V"}
